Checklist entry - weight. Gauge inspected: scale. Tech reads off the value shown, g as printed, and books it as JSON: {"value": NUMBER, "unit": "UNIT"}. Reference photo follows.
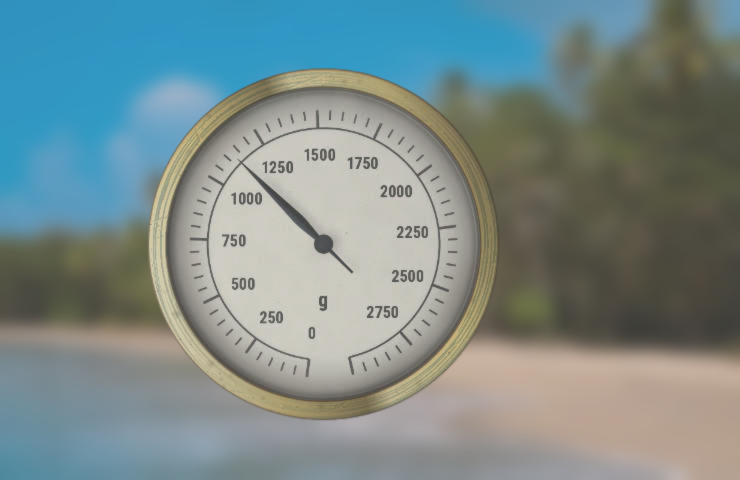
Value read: {"value": 1125, "unit": "g"}
